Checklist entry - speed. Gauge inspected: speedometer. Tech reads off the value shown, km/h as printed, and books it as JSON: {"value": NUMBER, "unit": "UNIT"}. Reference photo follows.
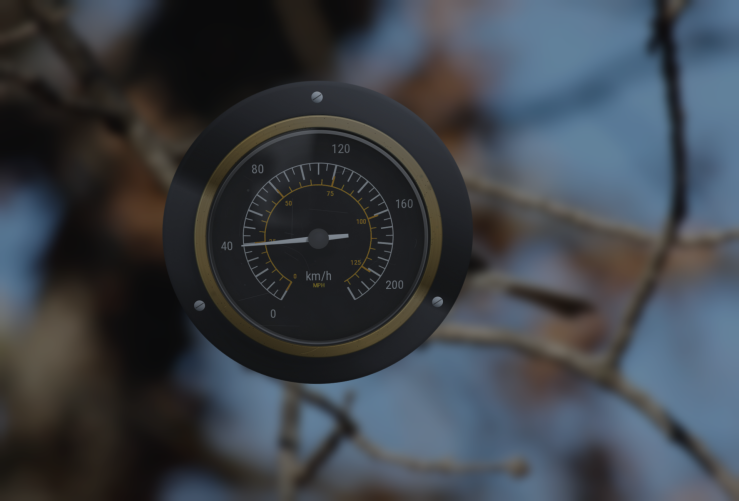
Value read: {"value": 40, "unit": "km/h"}
